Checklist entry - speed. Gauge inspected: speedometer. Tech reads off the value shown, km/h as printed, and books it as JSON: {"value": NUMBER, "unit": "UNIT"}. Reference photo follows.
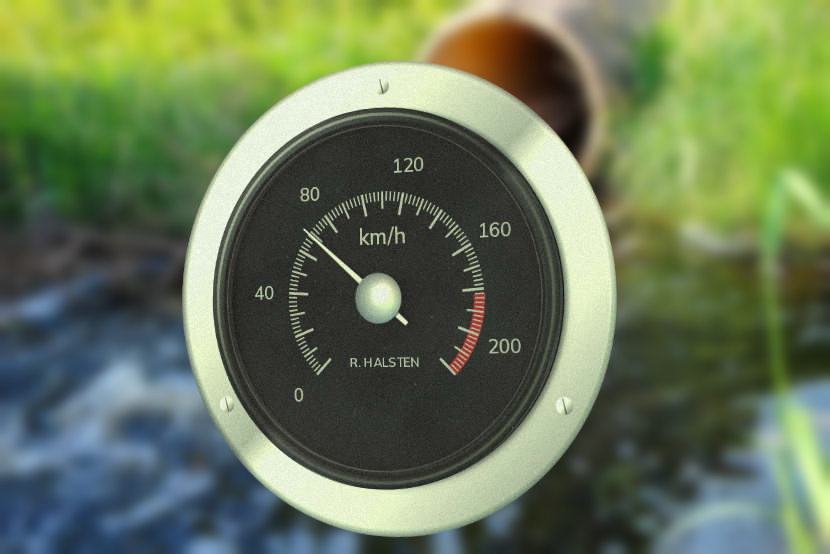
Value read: {"value": 70, "unit": "km/h"}
